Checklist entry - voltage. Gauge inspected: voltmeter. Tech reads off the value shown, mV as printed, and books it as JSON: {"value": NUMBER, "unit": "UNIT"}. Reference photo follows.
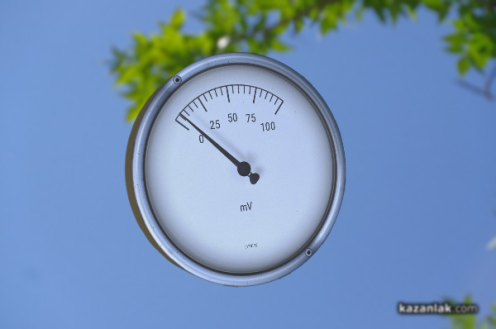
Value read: {"value": 5, "unit": "mV"}
